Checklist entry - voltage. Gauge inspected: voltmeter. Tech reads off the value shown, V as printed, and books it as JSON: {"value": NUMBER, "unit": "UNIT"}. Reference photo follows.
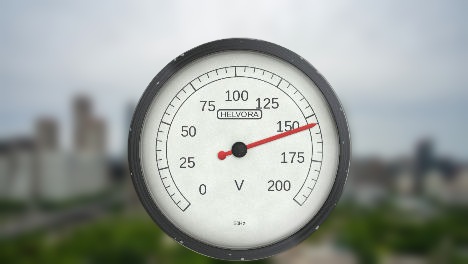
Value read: {"value": 155, "unit": "V"}
